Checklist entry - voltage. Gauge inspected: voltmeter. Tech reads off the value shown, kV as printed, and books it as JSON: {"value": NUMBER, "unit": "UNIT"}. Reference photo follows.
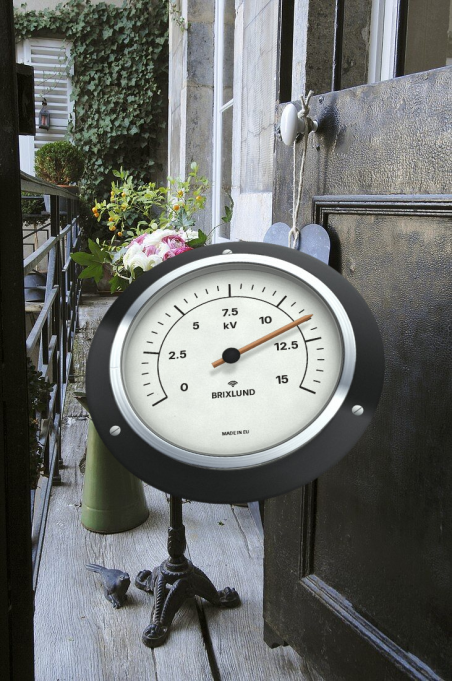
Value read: {"value": 11.5, "unit": "kV"}
